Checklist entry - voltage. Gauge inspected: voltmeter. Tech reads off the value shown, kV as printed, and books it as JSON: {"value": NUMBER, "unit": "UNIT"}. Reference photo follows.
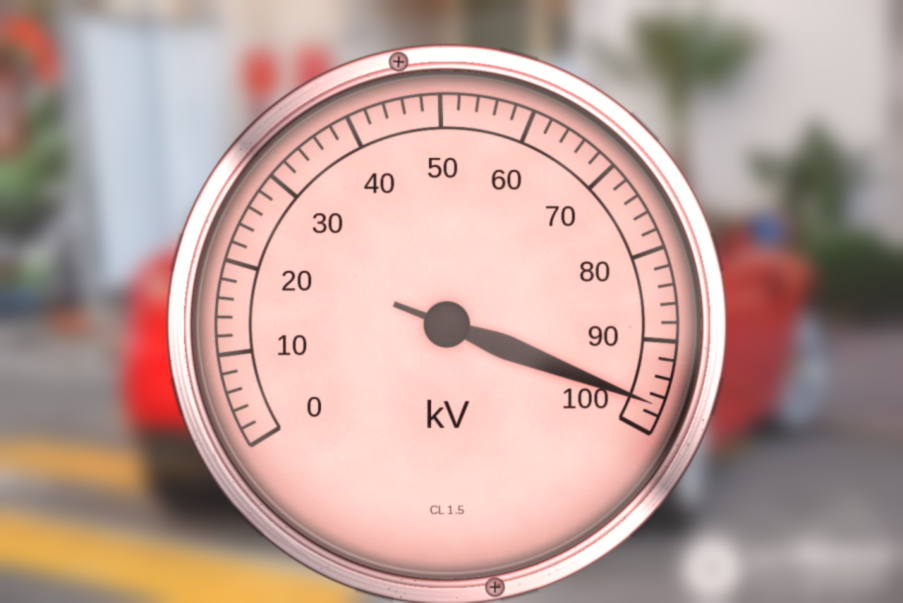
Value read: {"value": 97, "unit": "kV"}
